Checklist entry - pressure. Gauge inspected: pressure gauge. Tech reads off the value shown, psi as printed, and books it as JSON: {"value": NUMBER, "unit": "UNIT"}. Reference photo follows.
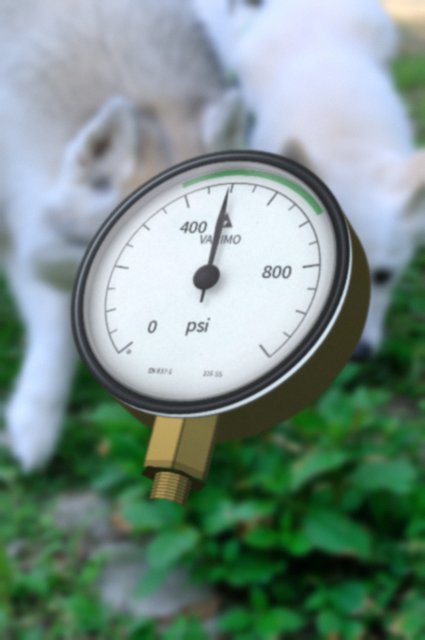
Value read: {"value": 500, "unit": "psi"}
